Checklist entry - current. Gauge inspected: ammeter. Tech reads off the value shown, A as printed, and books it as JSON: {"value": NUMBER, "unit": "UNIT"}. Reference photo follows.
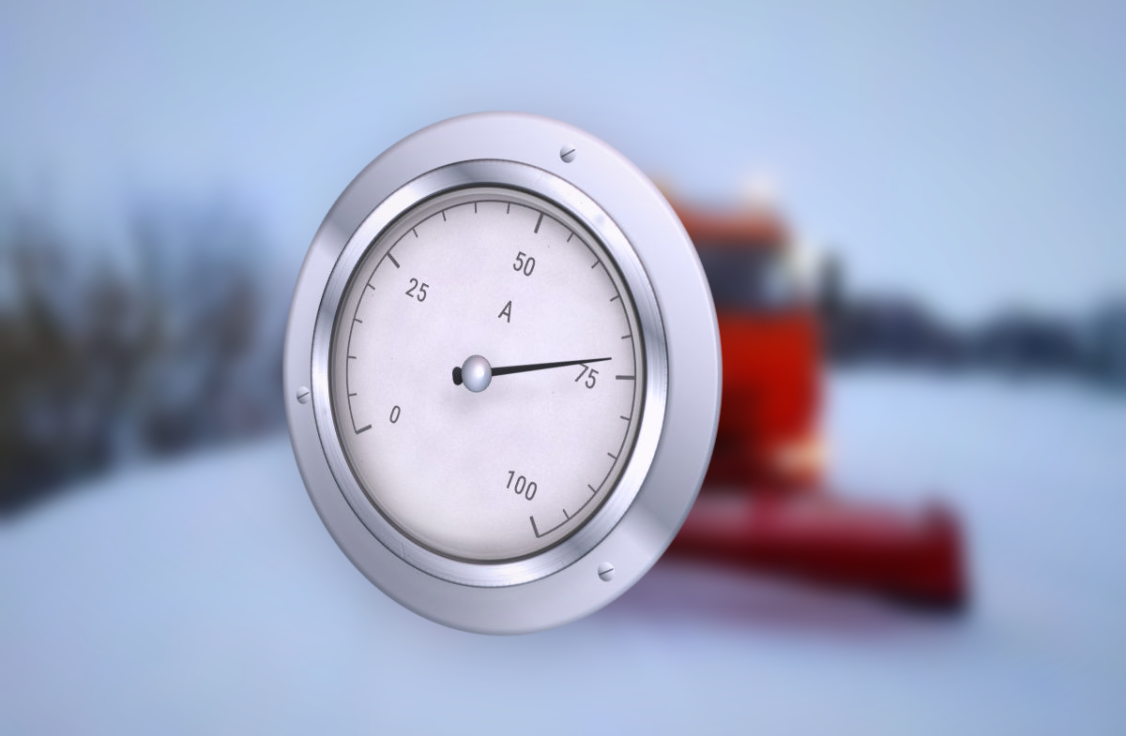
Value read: {"value": 72.5, "unit": "A"}
